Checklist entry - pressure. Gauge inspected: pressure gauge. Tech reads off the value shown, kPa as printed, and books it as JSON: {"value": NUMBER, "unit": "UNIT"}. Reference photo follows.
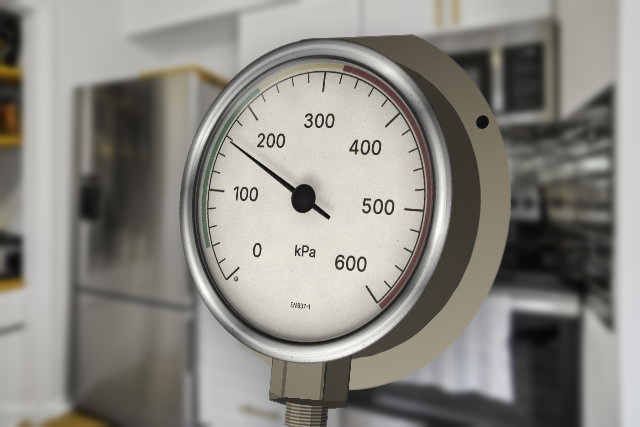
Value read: {"value": 160, "unit": "kPa"}
